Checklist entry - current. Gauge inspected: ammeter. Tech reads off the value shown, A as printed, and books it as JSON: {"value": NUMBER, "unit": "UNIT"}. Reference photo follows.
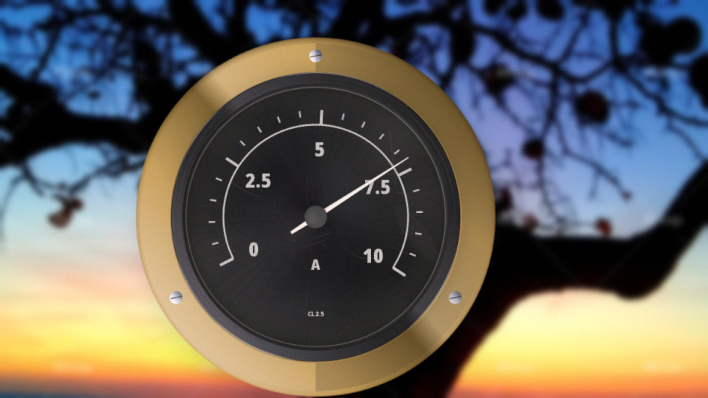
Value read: {"value": 7.25, "unit": "A"}
